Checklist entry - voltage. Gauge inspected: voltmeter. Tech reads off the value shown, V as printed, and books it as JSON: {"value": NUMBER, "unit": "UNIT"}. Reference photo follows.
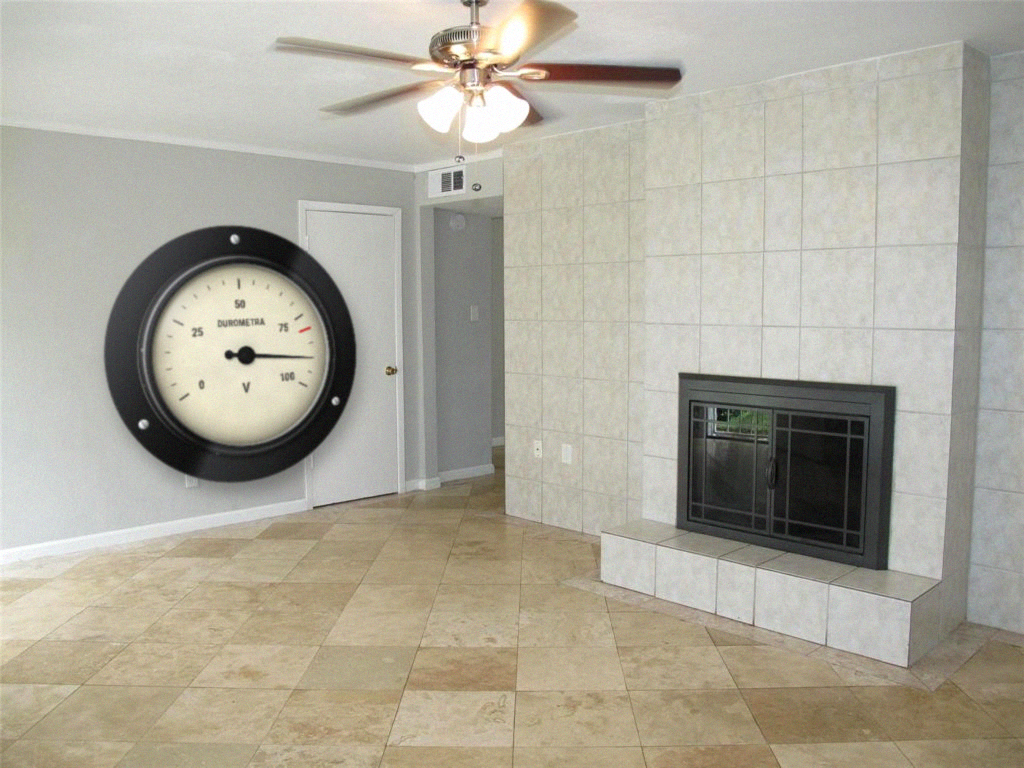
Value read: {"value": 90, "unit": "V"}
